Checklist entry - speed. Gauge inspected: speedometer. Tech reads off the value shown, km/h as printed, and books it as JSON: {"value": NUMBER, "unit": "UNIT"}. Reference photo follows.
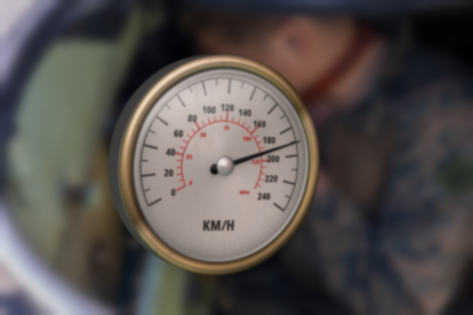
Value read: {"value": 190, "unit": "km/h"}
